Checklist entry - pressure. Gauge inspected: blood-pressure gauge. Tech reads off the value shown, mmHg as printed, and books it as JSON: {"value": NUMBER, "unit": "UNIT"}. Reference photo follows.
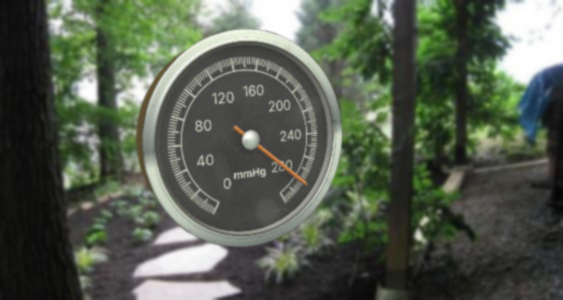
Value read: {"value": 280, "unit": "mmHg"}
